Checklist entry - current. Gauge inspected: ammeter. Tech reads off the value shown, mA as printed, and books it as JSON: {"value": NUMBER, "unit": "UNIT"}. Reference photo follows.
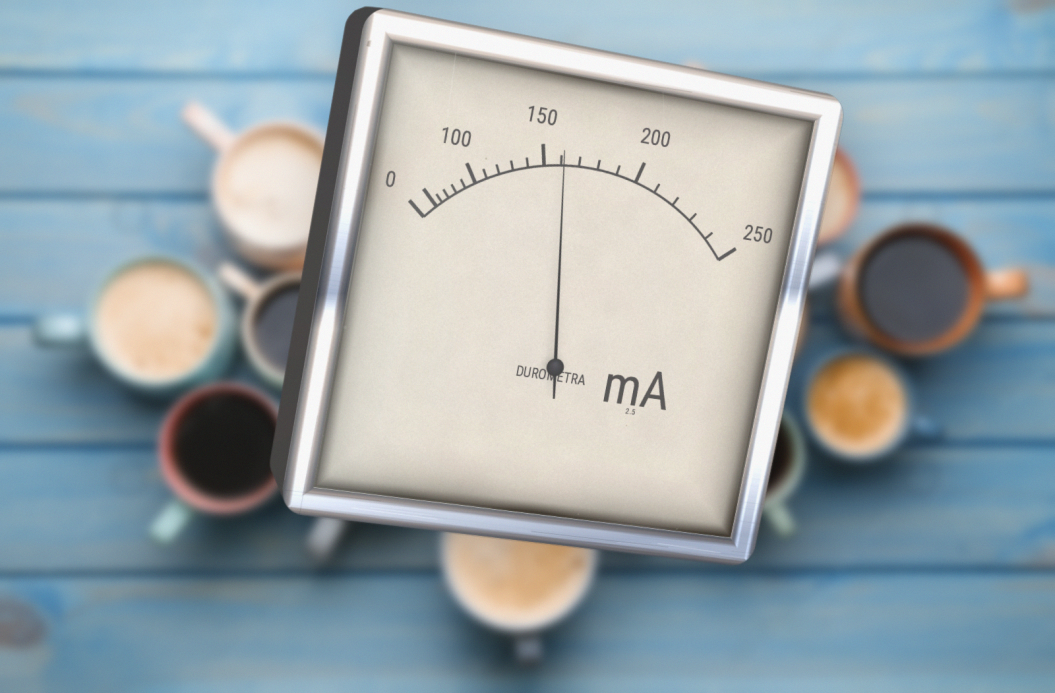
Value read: {"value": 160, "unit": "mA"}
